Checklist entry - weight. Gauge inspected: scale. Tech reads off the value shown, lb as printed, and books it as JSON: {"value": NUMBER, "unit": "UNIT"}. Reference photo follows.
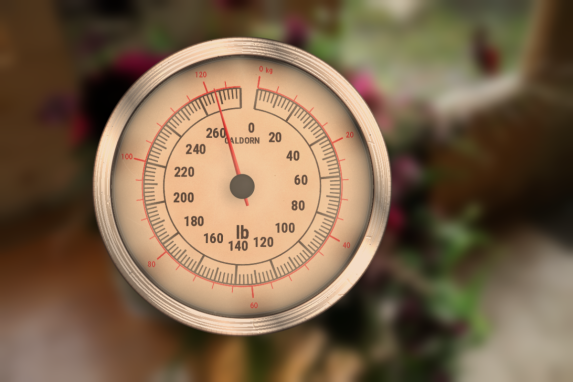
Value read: {"value": 268, "unit": "lb"}
